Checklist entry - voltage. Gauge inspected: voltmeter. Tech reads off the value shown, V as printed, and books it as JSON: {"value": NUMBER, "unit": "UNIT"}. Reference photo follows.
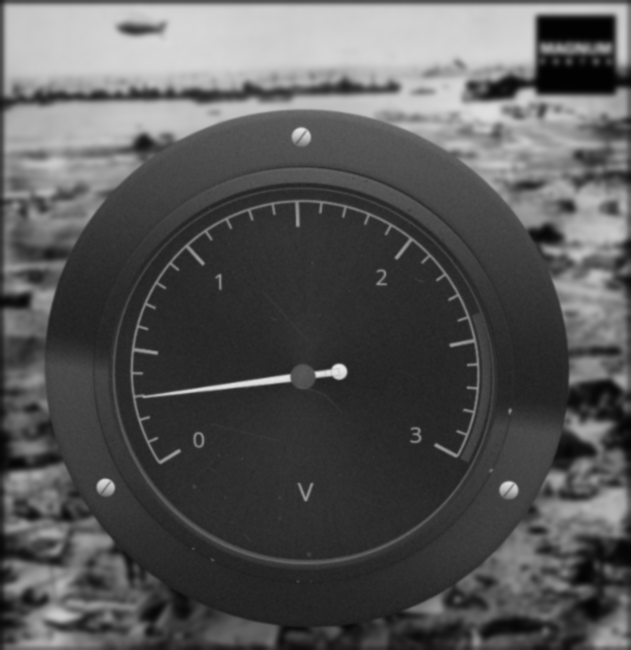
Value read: {"value": 0.3, "unit": "V"}
